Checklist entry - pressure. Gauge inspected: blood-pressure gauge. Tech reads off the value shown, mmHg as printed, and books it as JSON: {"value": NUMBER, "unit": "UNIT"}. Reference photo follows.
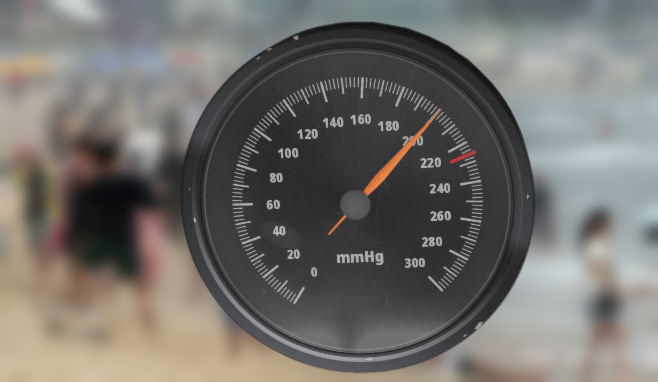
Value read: {"value": 200, "unit": "mmHg"}
